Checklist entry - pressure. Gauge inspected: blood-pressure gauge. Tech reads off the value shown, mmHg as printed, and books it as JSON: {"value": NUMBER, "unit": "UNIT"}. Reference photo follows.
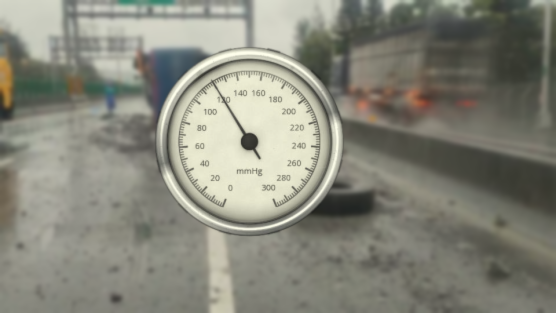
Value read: {"value": 120, "unit": "mmHg"}
